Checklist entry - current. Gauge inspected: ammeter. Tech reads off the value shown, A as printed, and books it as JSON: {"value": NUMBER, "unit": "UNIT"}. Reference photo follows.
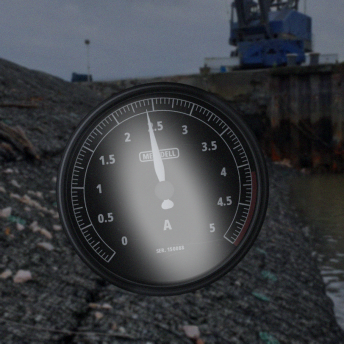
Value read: {"value": 2.4, "unit": "A"}
